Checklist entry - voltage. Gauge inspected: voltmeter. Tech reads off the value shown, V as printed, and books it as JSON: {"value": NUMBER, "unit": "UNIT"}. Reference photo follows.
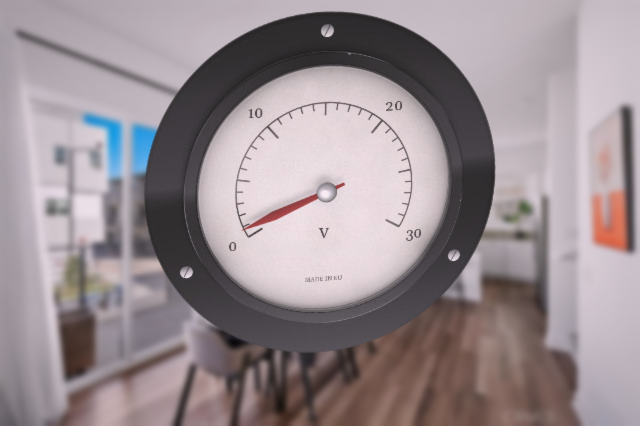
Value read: {"value": 1, "unit": "V"}
